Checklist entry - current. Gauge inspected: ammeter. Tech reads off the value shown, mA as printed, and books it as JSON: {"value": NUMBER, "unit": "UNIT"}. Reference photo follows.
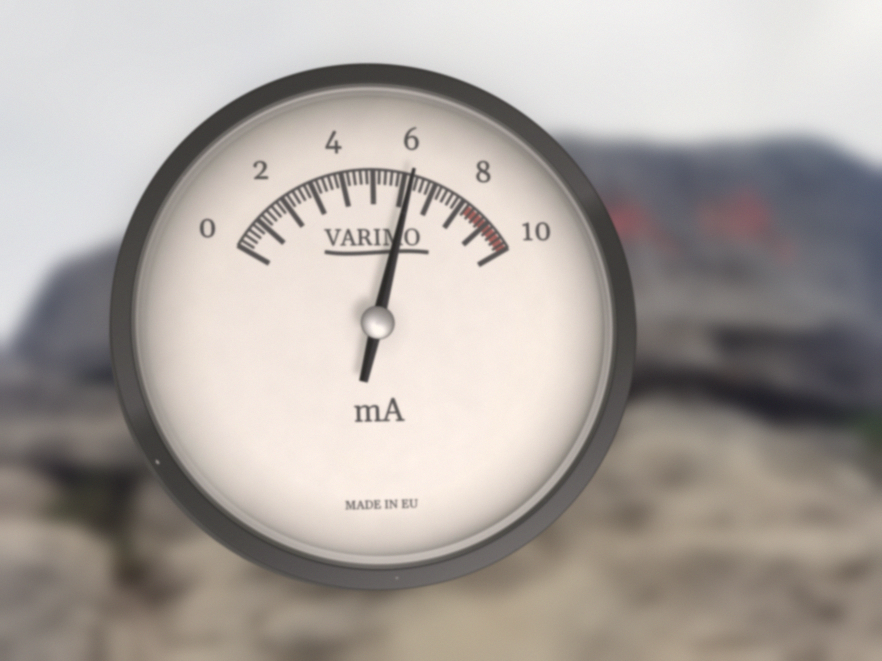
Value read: {"value": 6.2, "unit": "mA"}
